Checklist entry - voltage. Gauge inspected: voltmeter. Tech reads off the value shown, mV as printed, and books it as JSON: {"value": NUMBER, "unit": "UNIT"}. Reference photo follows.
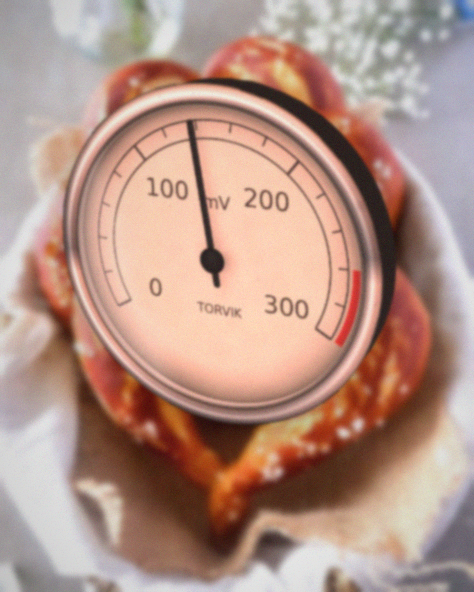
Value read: {"value": 140, "unit": "mV"}
